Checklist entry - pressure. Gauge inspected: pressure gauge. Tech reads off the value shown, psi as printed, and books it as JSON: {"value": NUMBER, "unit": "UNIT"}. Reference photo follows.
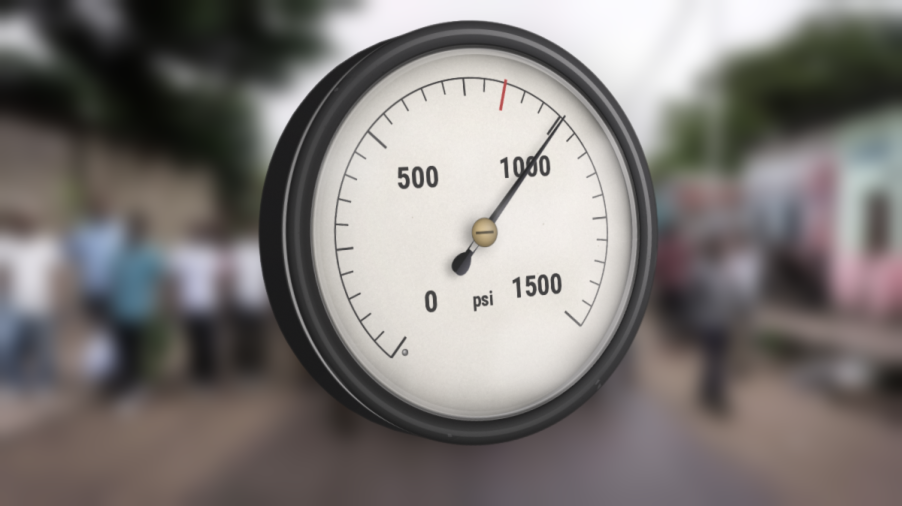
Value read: {"value": 1000, "unit": "psi"}
